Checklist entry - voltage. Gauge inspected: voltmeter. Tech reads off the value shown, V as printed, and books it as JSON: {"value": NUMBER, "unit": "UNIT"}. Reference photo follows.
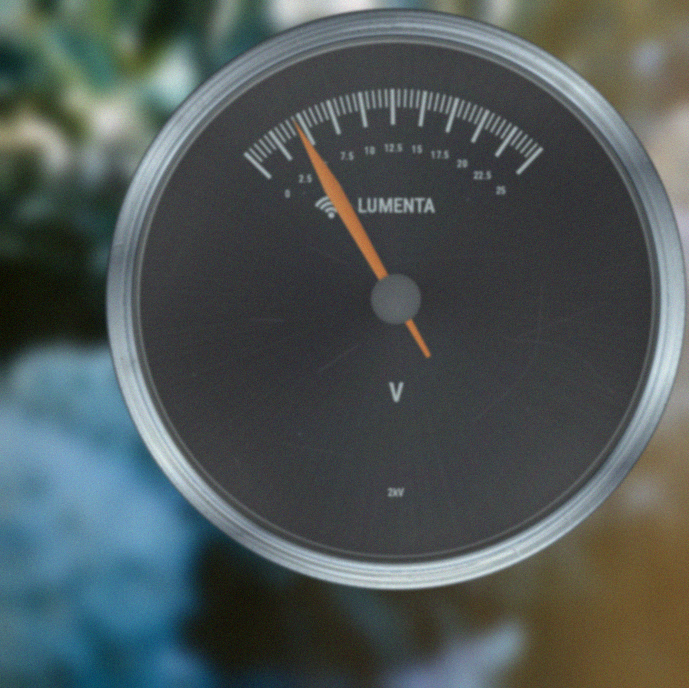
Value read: {"value": 4.5, "unit": "V"}
